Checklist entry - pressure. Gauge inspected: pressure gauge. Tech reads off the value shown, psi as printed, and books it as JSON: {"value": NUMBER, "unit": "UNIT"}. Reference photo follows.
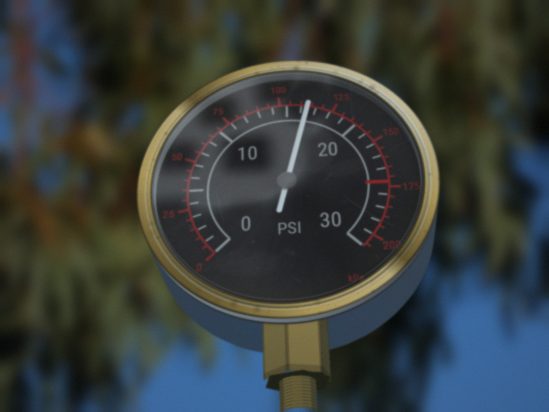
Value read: {"value": 16.5, "unit": "psi"}
